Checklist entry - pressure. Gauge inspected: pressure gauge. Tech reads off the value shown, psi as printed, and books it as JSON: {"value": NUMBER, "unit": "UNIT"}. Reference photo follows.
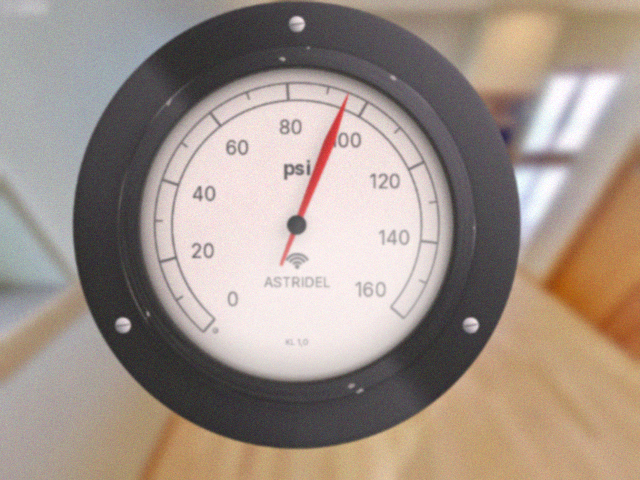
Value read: {"value": 95, "unit": "psi"}
